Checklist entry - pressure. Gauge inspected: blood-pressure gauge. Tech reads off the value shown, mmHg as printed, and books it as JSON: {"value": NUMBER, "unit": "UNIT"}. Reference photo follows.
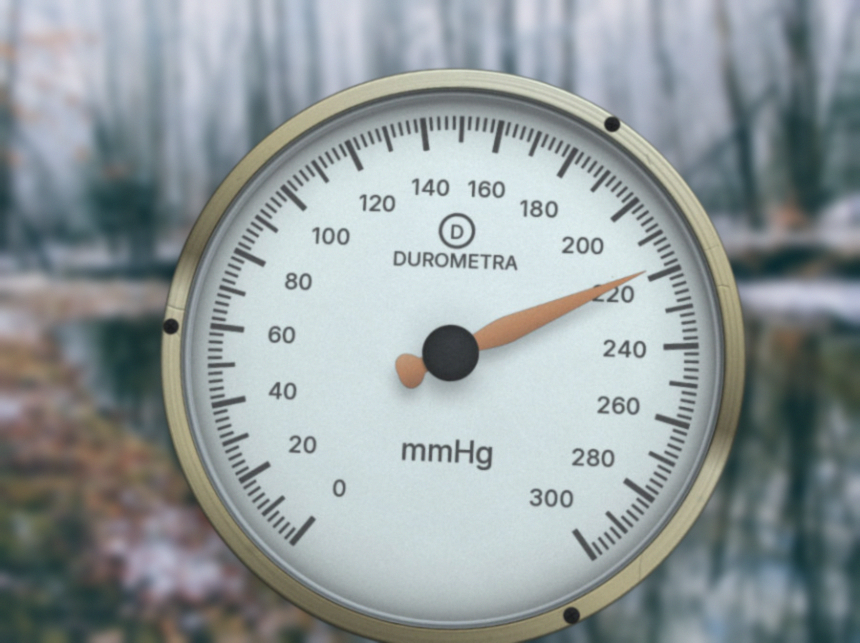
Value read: {"value": 218, "unit": "mmHg"}
